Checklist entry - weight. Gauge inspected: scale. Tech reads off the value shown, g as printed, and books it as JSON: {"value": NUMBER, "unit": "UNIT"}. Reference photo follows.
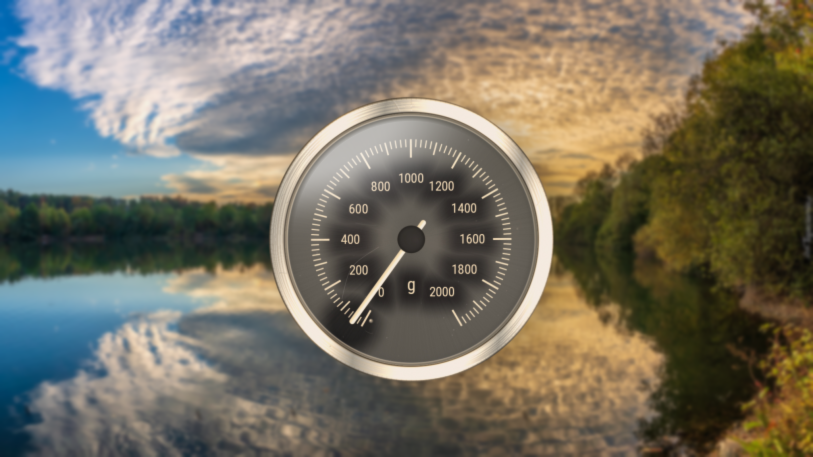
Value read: {"value": 40, "unit": "g"}
